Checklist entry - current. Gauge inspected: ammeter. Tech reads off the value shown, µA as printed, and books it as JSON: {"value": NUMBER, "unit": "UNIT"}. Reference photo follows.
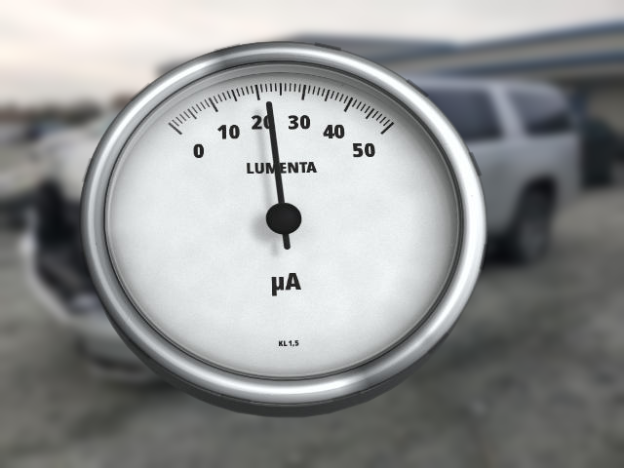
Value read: {"value": 22, "unit": "µA"}
